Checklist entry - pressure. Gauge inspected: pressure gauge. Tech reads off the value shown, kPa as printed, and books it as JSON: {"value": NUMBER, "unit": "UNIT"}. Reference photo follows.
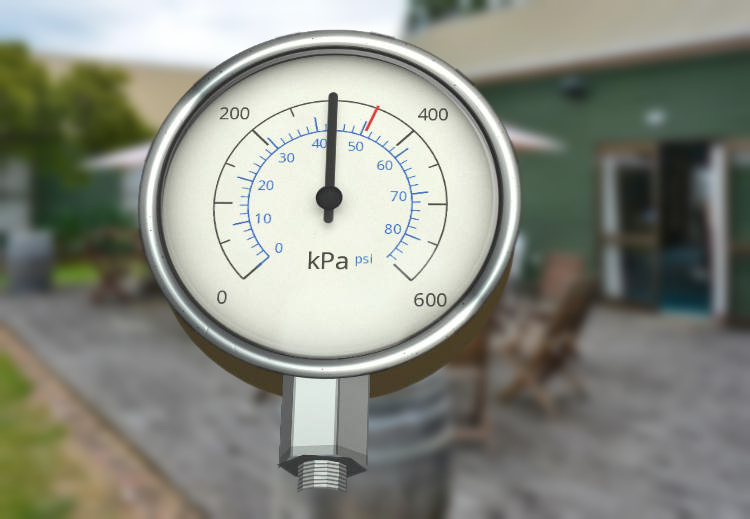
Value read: {"value": 300, "unit": "kPa"}
